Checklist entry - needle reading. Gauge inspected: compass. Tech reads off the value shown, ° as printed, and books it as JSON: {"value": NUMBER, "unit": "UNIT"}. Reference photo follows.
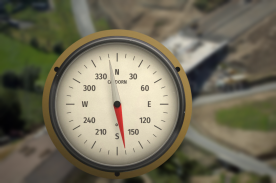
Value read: {"value": 170, "unit": "°"}
